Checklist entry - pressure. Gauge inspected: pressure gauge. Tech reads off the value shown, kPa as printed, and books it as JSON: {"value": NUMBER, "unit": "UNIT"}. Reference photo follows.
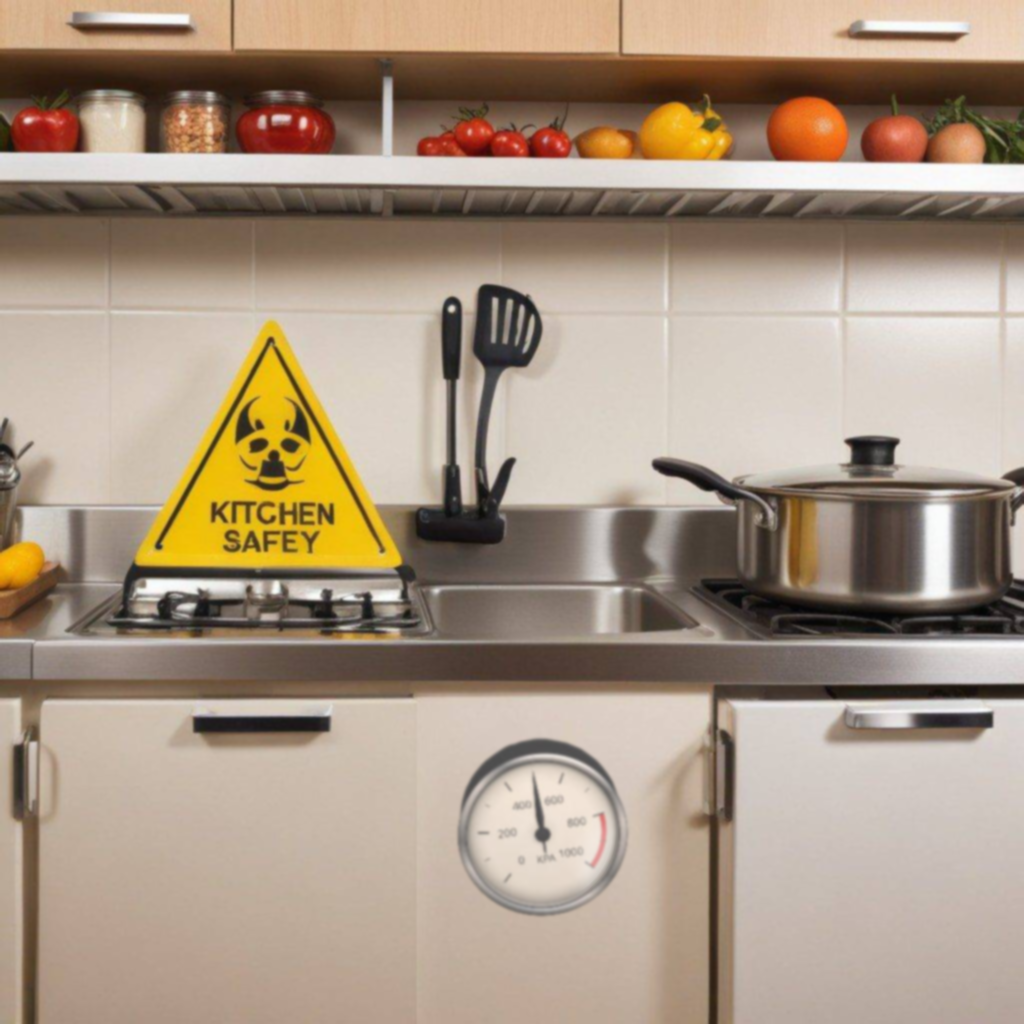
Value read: {"value": 500, "unit": "kPa"}
